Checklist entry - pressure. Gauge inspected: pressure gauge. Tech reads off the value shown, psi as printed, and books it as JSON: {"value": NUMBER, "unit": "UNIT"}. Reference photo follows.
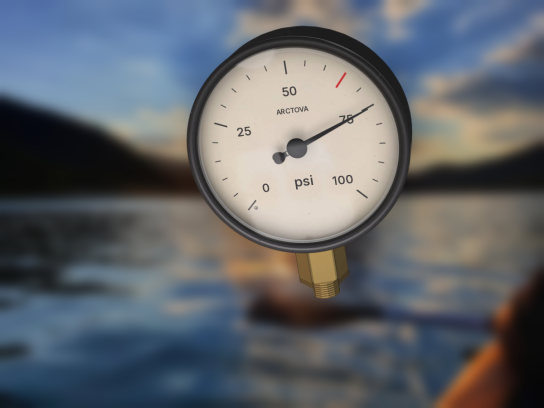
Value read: {"value": 75, "unit": "psi"}
